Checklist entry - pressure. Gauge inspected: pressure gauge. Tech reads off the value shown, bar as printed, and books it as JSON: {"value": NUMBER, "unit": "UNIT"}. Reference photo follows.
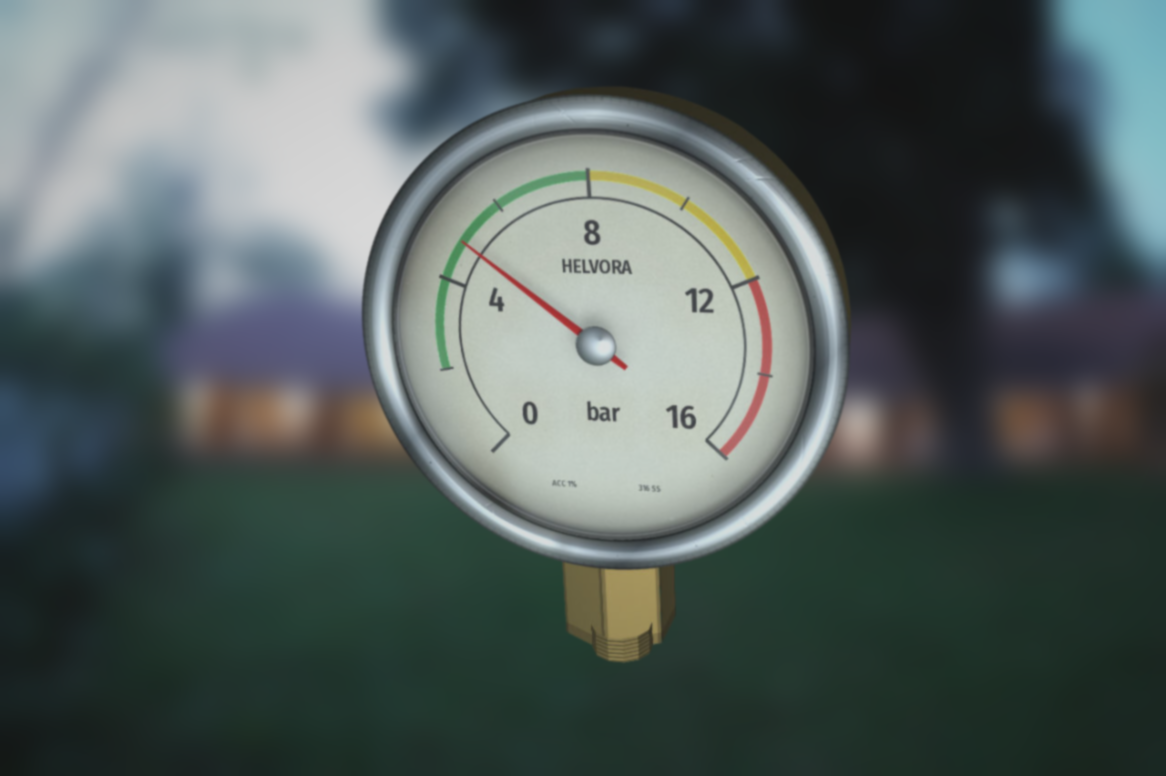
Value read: {"value": 5, "unit": "bar"}
